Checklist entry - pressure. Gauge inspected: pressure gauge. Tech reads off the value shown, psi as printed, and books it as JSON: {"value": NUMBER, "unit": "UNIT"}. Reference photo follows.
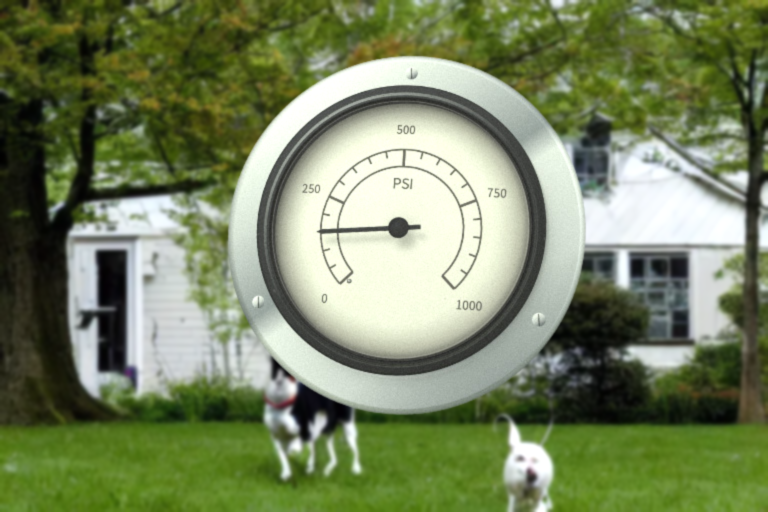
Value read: {"value": 150, "unit": "psi"}
